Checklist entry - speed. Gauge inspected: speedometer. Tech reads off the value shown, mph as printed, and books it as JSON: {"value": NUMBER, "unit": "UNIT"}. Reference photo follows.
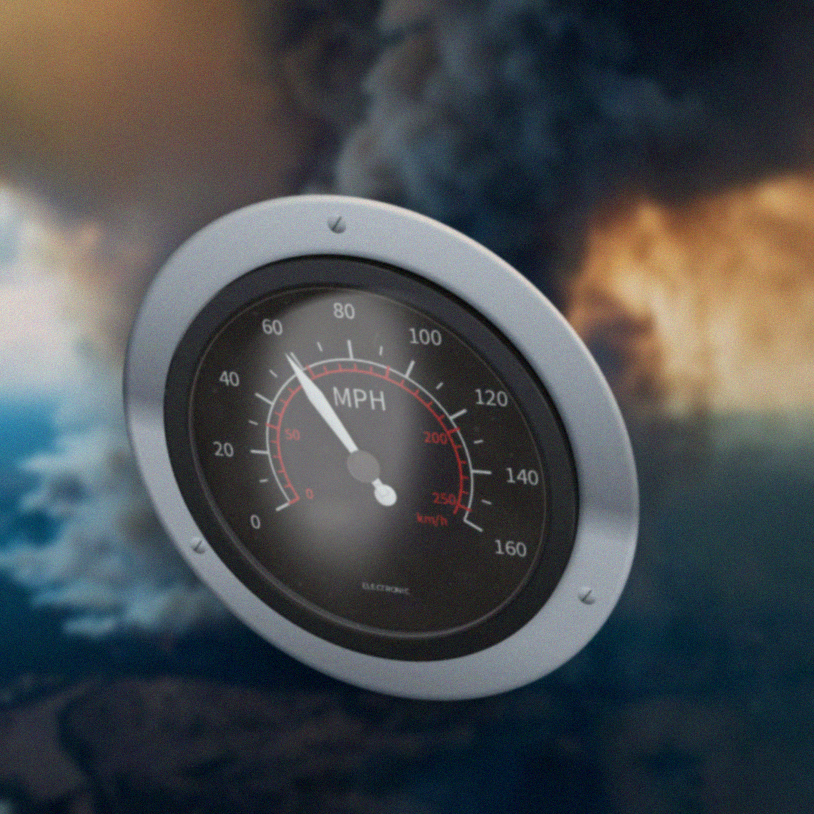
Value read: {"value": 60, "unit": "mph"}
